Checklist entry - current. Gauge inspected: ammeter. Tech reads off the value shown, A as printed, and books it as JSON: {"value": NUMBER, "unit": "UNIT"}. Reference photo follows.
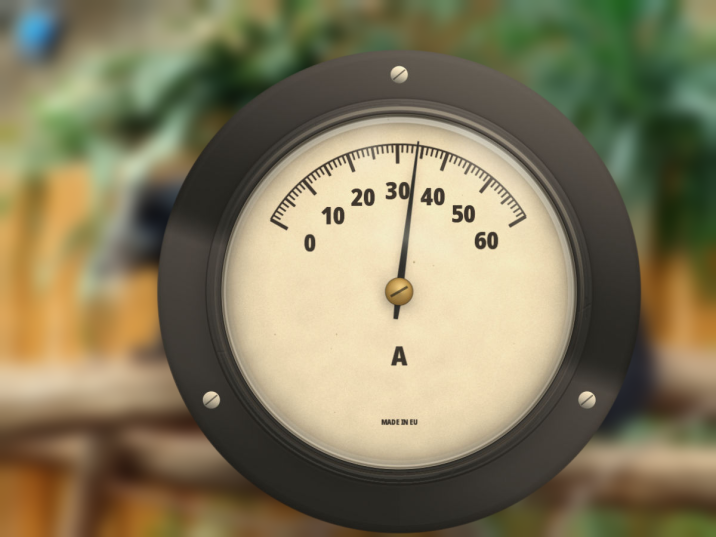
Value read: {"value": 34, "unit": "A"}
